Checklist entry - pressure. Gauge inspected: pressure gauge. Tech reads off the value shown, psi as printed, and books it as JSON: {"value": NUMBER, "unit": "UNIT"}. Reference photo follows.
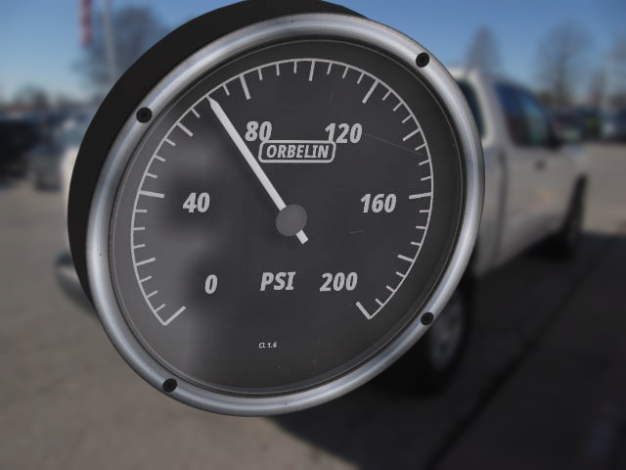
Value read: {"value": 70, "unit": "psi"}
